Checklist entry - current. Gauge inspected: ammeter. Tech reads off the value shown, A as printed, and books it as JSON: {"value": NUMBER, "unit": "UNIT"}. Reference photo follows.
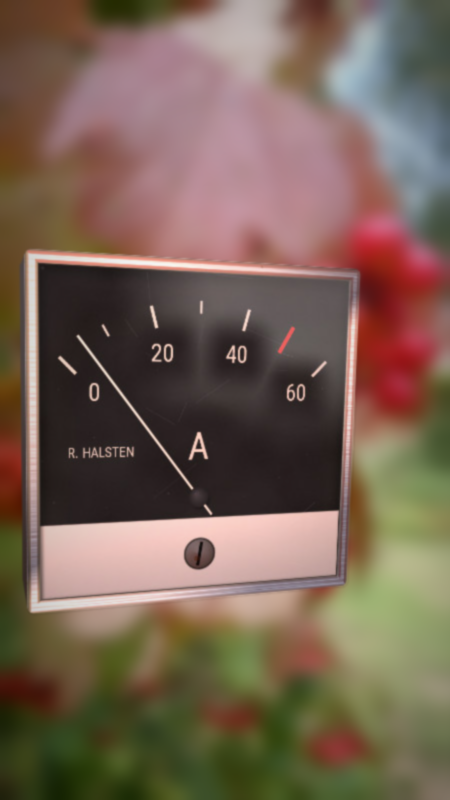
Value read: {"value": 5, "unit": "A"}
